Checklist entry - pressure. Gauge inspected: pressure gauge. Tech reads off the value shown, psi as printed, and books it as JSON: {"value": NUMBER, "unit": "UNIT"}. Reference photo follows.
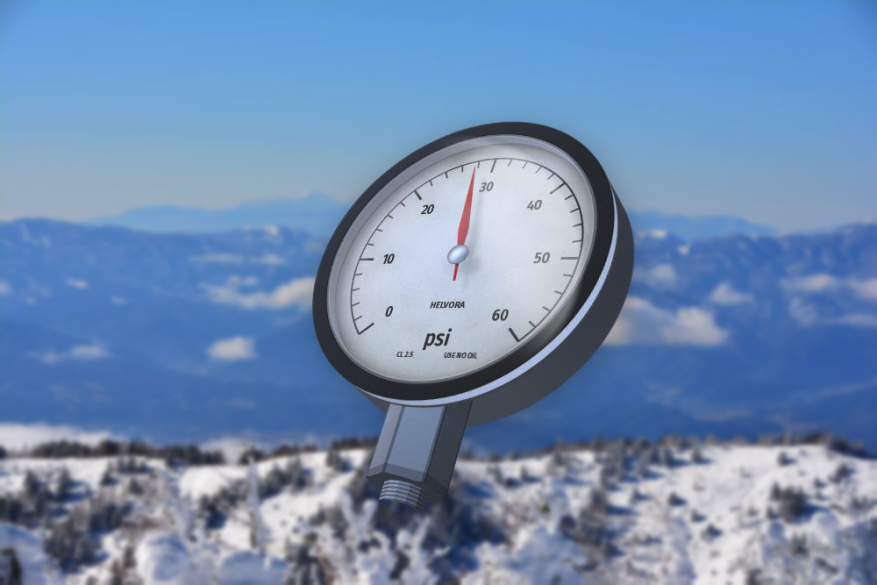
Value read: {"value": 28, "unit": "psi"}
